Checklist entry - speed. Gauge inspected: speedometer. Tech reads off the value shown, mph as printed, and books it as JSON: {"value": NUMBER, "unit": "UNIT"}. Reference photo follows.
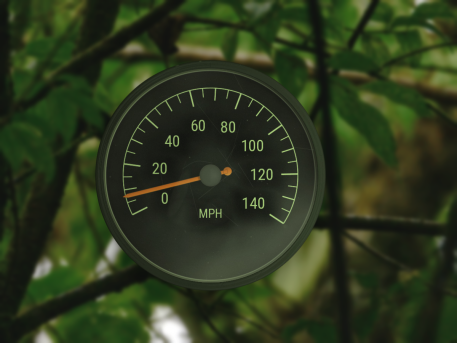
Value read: {"value": 7.5, "unit": "mph"}
